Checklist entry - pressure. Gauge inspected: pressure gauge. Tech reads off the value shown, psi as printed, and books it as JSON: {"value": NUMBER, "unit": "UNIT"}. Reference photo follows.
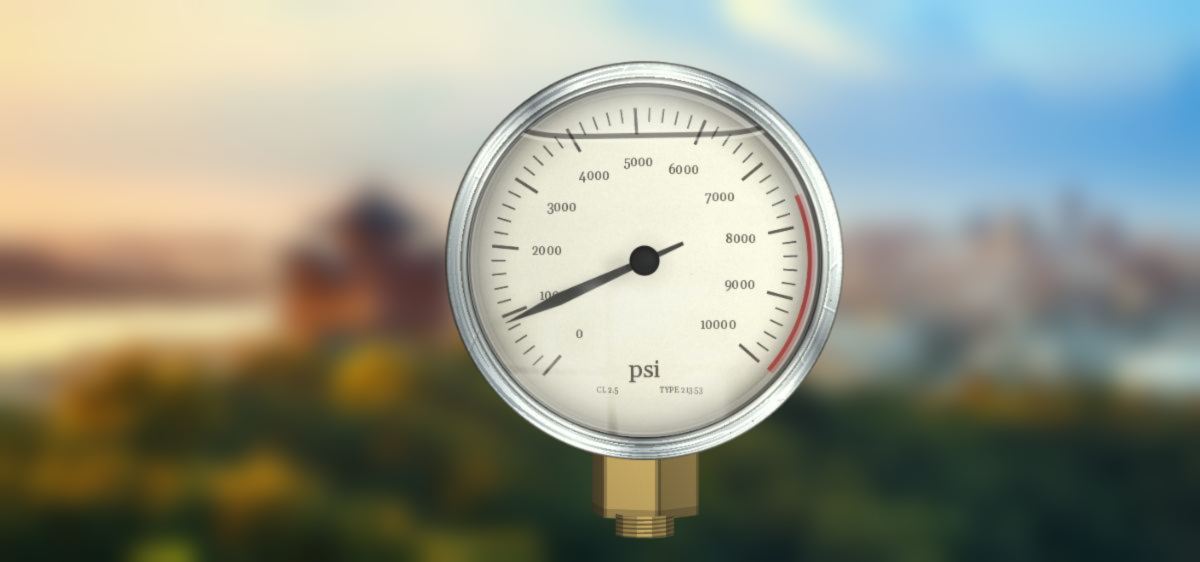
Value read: {"value": 900, "unit": "psi"}
